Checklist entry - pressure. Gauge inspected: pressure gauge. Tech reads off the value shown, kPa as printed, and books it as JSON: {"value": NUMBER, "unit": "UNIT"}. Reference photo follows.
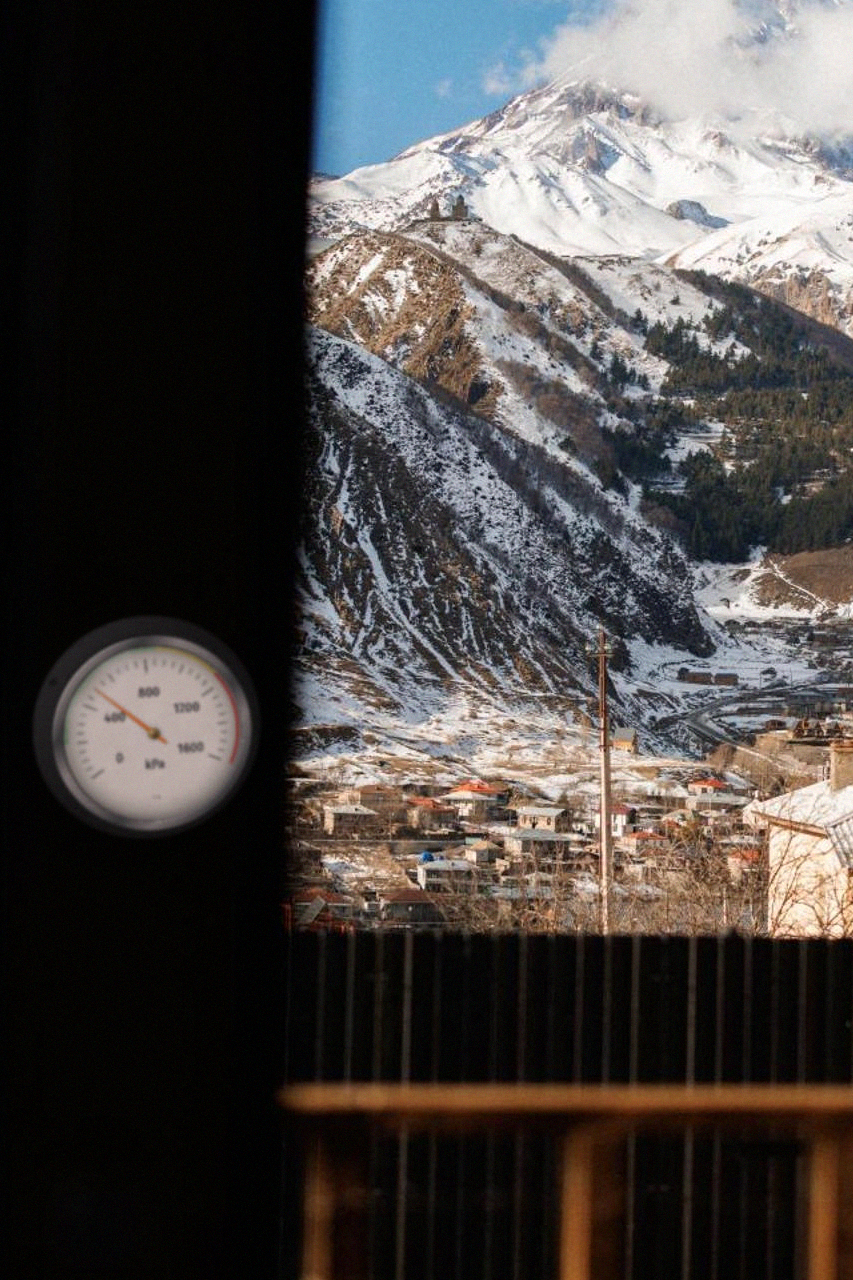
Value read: {"value": 500, "unit": "kPa"}
